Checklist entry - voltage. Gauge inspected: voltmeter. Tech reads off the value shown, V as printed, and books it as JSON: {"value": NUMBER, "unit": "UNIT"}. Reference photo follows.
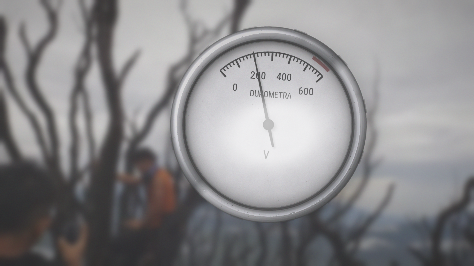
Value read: {"value": 200, "unit": "V"}
